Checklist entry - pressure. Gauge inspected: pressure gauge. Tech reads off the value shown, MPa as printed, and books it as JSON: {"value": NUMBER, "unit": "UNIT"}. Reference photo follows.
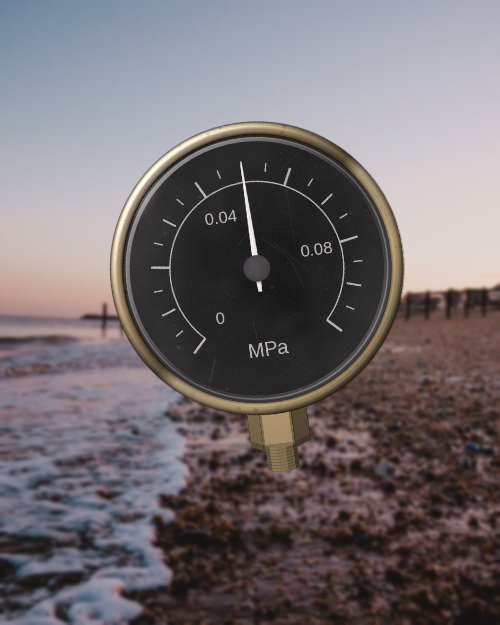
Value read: {"value": 0.05, "unit": "MPa"}
